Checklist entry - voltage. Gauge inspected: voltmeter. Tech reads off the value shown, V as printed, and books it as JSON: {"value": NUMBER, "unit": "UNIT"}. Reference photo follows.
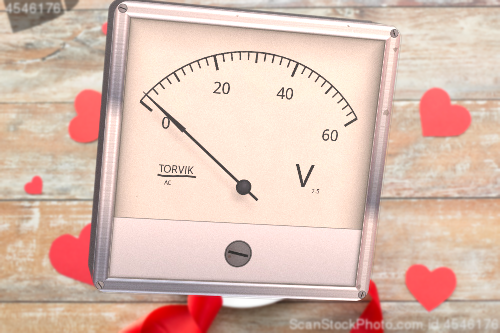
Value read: {"value": 2, "unit": "V"}
